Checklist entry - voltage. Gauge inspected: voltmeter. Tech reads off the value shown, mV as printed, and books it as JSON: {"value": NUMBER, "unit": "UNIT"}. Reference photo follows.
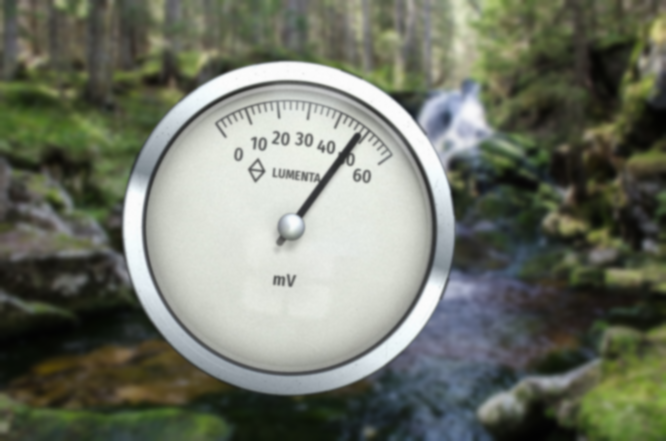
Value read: {"value": 48, "unit": "mV"}
